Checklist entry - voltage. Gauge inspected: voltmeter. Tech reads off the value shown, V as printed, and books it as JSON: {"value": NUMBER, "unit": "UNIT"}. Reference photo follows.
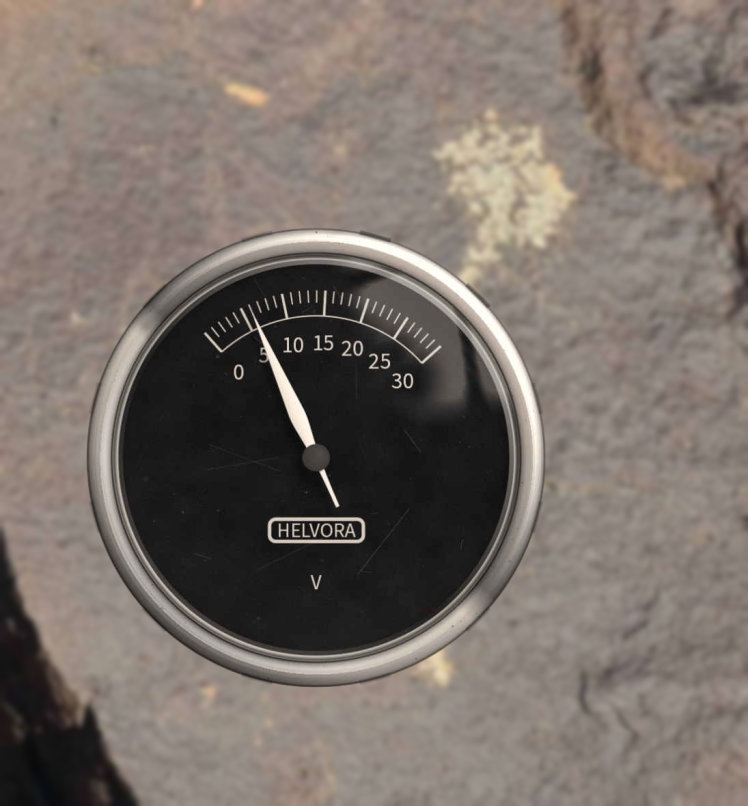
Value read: {"value": 6, "unit": "V"}
